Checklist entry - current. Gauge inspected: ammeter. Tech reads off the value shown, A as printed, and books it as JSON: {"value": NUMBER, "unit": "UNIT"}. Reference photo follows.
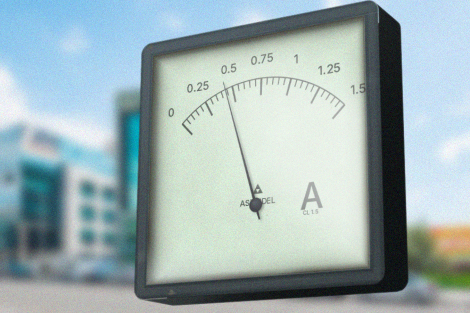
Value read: {"value": 0.45, "unit": "A"}
